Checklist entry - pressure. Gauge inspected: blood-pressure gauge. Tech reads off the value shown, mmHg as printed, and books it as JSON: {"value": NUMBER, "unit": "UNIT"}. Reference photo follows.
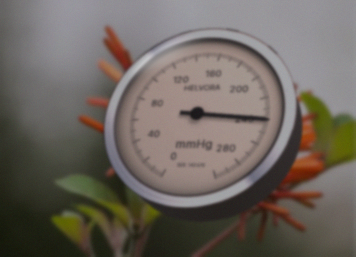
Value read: {"value": 240, "unit": "mmHg"}
